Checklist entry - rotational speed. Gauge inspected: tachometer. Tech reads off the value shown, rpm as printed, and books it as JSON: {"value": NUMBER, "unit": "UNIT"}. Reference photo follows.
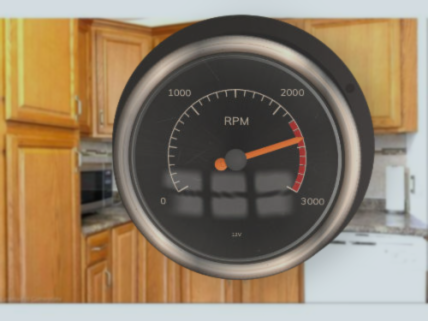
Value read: {"value": 2400, "unit": "rpm"}
